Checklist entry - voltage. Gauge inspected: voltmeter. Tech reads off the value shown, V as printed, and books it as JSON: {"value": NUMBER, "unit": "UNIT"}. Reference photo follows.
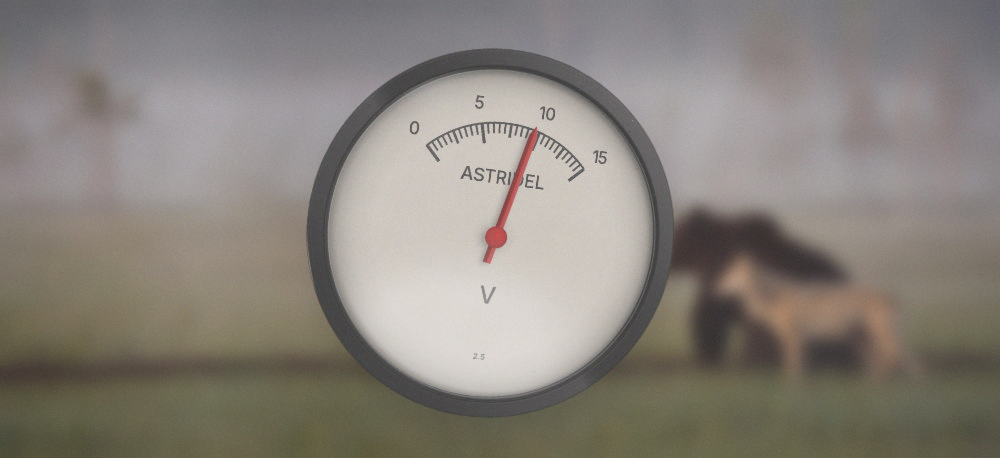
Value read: {"value": 9.5, "unit": "V"}
